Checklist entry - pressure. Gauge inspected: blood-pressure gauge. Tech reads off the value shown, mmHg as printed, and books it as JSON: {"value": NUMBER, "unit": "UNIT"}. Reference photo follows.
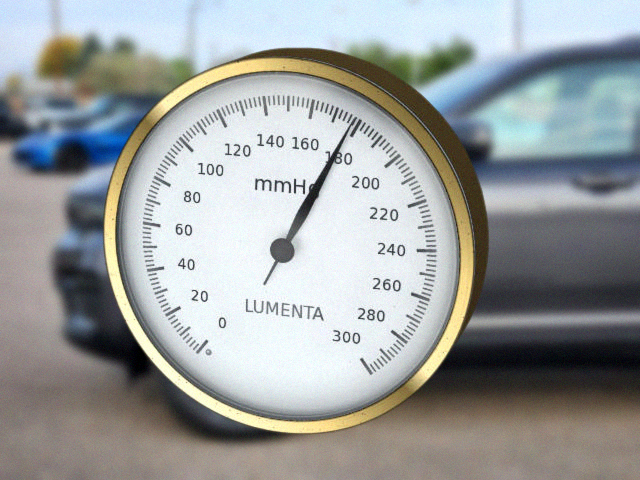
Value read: {"value": 178, "unit": "mmHg"}
